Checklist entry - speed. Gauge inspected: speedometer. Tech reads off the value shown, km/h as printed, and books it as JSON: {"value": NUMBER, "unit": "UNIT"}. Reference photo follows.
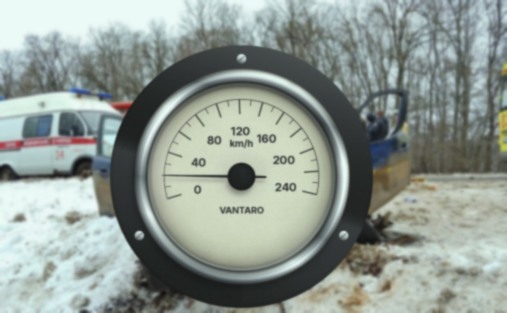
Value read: {"value": 20, "unit": "km/h"}
